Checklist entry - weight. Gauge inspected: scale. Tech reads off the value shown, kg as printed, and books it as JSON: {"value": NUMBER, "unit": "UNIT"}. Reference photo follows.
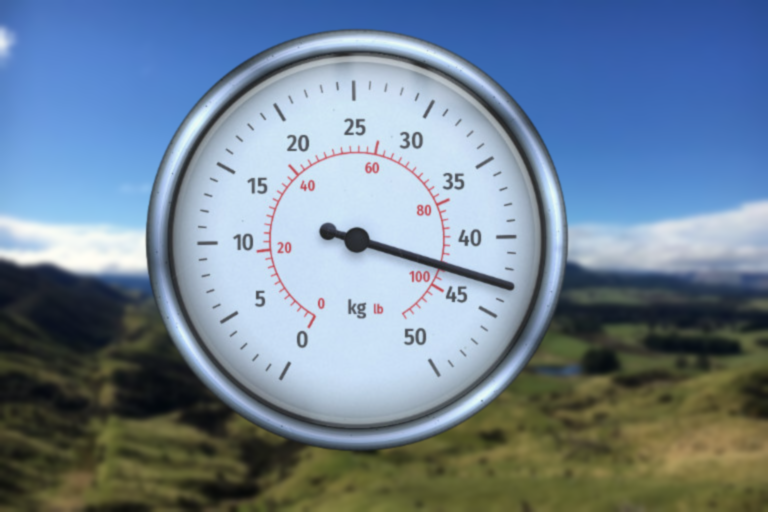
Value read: {"value": 43, "unit": "kg"}
